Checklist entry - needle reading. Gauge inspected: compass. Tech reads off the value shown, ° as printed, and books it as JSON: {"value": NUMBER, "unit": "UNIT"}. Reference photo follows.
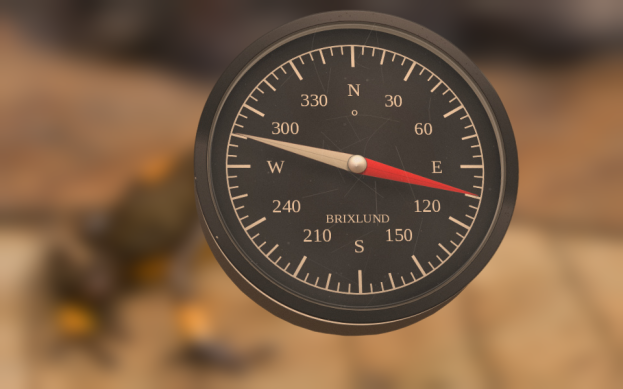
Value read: {"value": 105, "unit": "°"}
